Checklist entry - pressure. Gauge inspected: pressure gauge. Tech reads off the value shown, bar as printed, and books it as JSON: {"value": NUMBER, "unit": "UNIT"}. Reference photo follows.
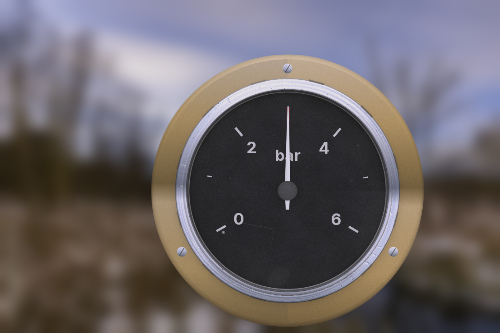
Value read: {"value": 3, "unit": "bar"}
